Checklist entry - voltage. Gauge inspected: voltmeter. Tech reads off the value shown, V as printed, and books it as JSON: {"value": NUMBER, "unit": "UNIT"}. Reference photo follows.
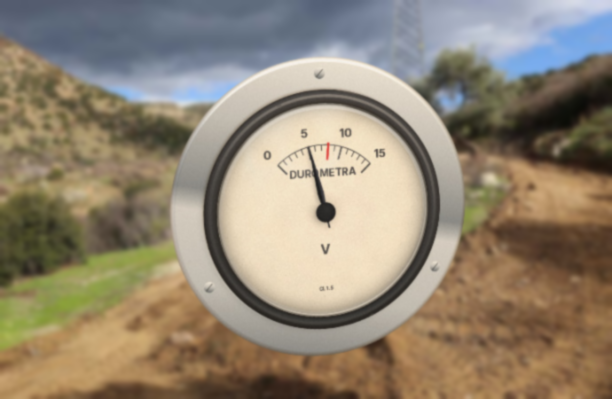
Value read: {"value": 5, "unit": "V"}
